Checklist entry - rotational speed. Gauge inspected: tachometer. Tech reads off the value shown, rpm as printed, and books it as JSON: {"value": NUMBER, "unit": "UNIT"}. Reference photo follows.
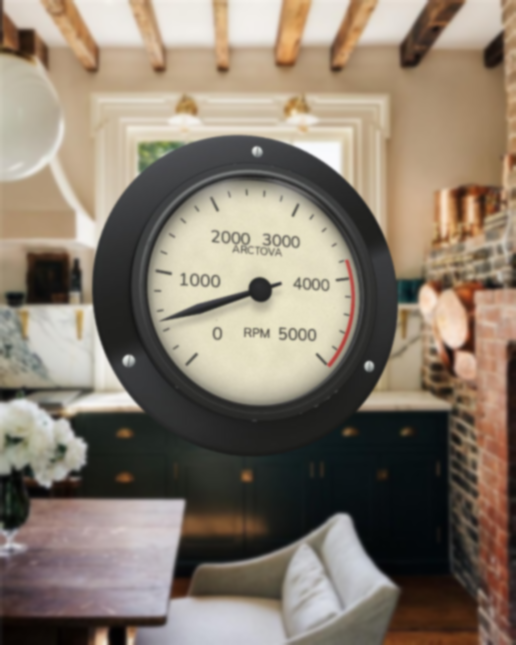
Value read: {"value": 500, "unit": "rpm"}
